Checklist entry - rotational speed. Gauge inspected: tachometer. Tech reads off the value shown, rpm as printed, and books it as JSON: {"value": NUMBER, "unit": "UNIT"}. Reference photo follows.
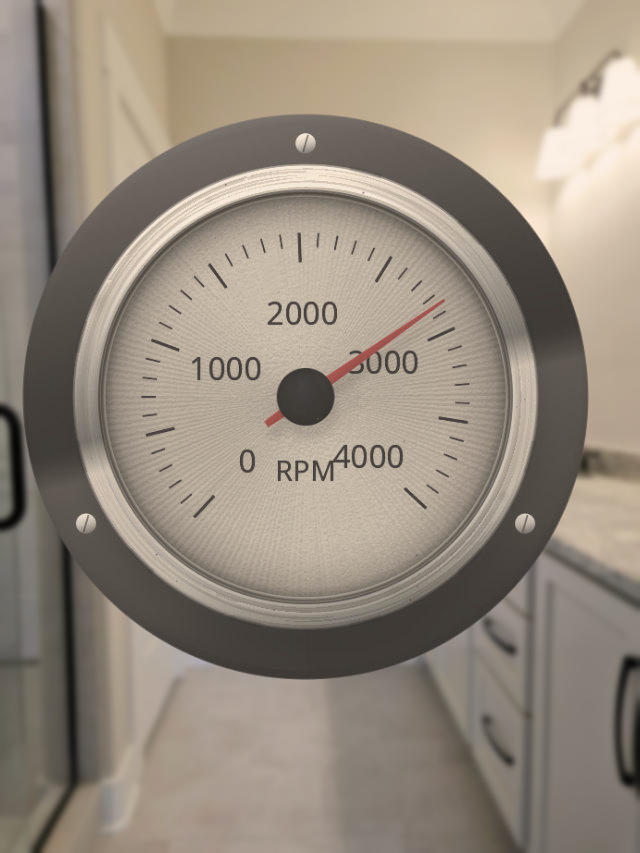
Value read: {"value": 2850, "unit": "rpm"}
